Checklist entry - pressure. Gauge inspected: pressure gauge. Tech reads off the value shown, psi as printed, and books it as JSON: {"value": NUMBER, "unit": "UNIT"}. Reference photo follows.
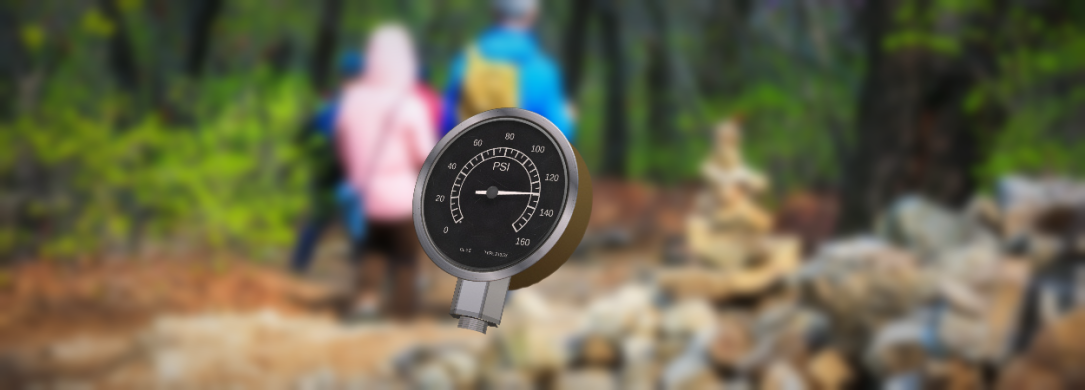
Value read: {"value": 130, "unit": "psi"}
